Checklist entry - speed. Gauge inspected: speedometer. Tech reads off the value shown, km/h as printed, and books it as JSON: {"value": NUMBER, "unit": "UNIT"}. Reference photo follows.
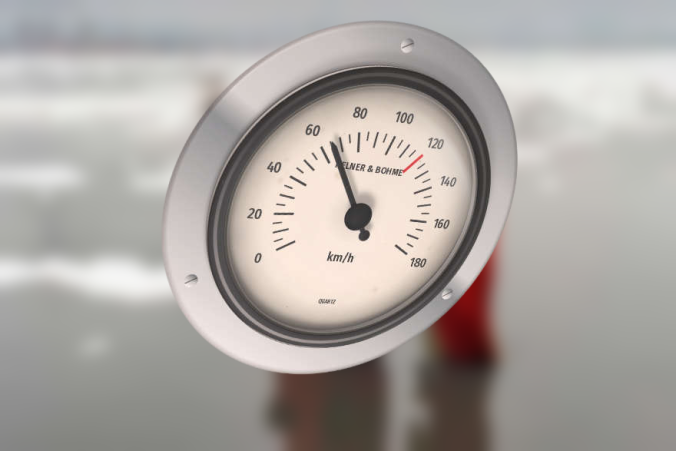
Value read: {"value": 65, "unit": "km/h"}
